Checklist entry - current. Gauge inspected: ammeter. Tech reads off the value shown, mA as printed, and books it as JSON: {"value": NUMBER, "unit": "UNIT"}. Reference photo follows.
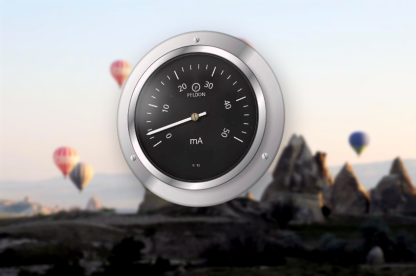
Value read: {"value": 3, "unit": "mA"}
